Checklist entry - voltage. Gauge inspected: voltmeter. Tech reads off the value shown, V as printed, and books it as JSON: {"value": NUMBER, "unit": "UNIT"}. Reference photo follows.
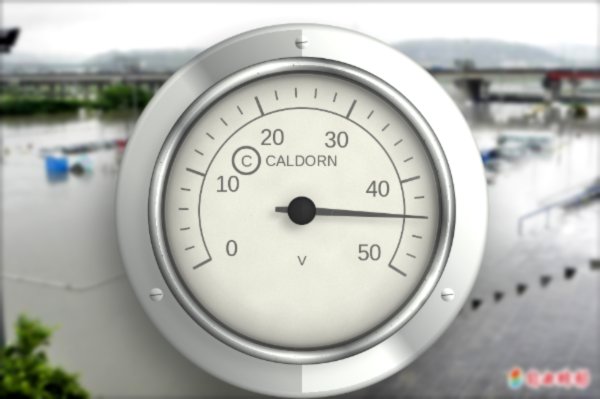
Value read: {"value": 44, "unit": "V"}
